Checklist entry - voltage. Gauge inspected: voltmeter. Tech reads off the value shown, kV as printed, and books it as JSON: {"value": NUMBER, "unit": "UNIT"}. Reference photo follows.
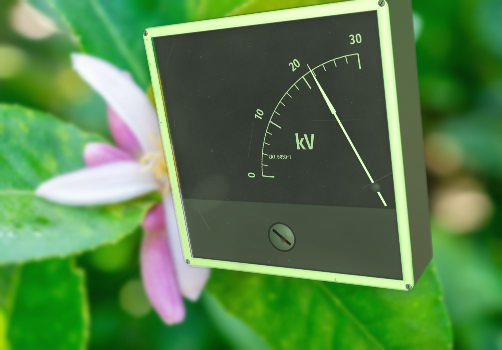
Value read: {"value": 22, "unit": "kV"}
